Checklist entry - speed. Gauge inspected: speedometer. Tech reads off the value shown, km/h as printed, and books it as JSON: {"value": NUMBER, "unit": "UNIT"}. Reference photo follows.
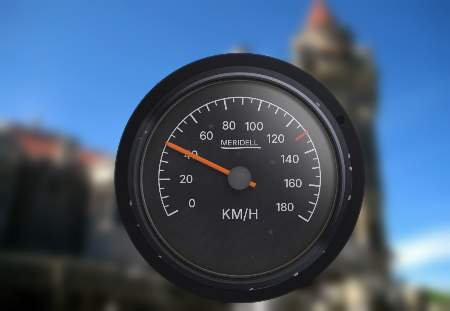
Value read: {"value": 40, "unit": "km/h"}
